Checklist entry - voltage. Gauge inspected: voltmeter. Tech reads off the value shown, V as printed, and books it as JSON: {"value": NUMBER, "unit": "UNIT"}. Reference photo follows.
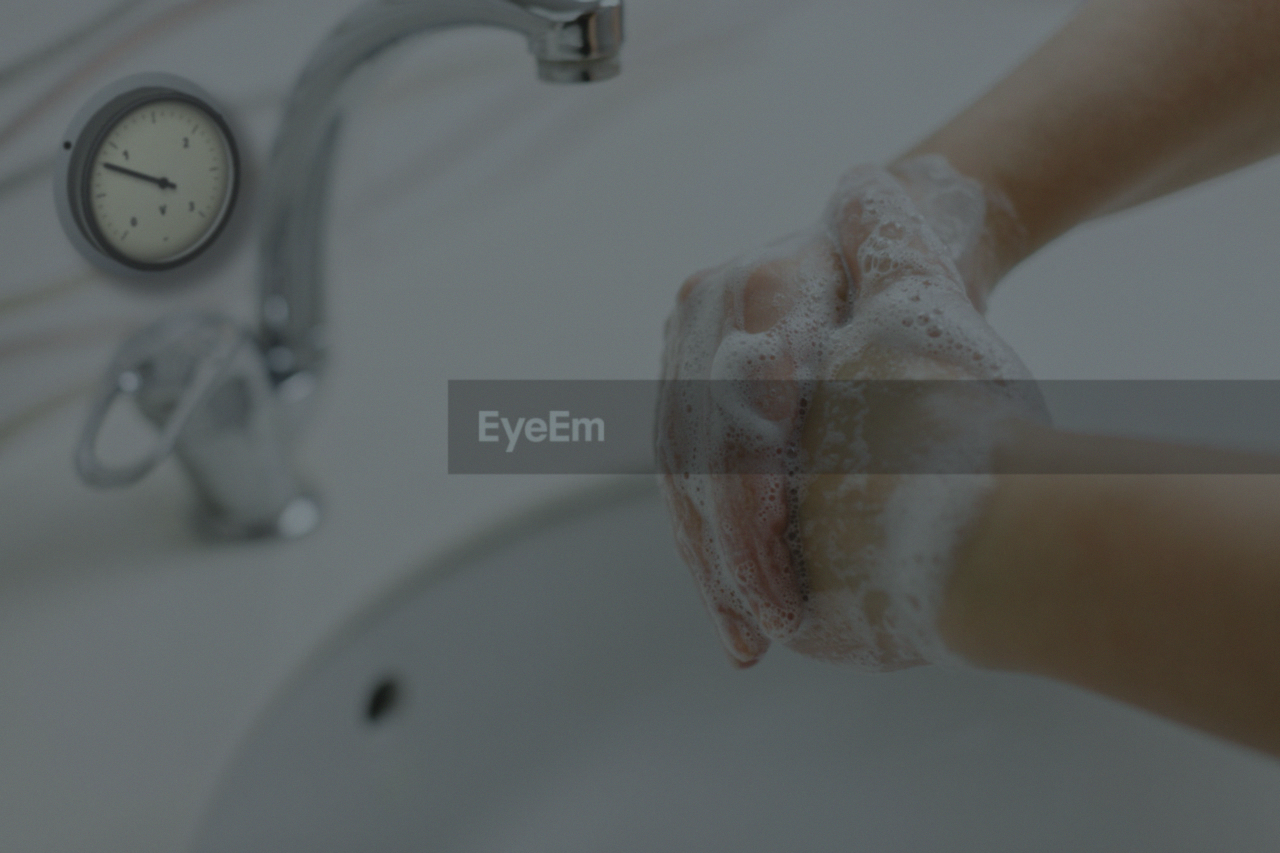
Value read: {"value": 0.8, "unit": "V"}
